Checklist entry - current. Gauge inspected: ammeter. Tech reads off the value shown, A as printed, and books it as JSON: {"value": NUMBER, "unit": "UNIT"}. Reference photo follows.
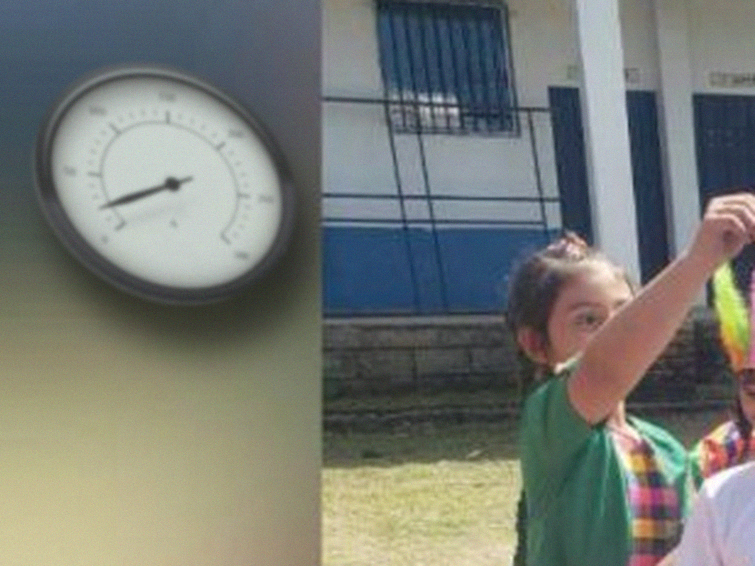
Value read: {"value": 20, "unit": "A"}
